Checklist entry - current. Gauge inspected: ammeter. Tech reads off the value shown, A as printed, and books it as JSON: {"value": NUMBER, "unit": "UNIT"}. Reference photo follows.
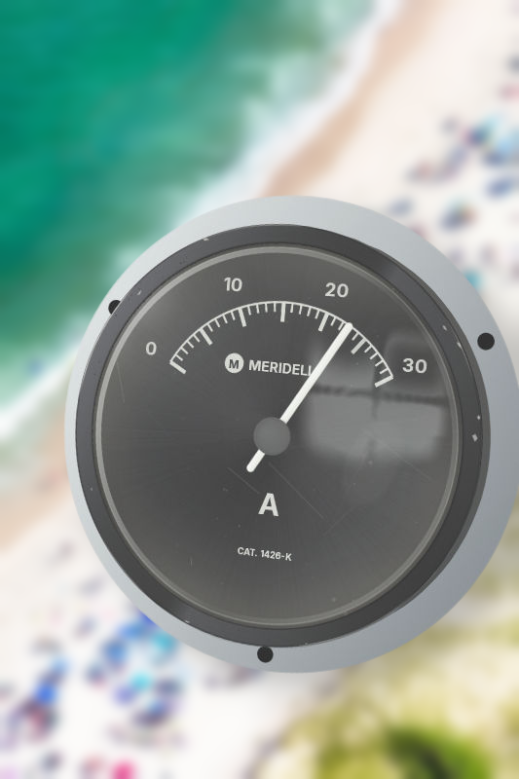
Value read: {"value": 23, "unit": "A"}
